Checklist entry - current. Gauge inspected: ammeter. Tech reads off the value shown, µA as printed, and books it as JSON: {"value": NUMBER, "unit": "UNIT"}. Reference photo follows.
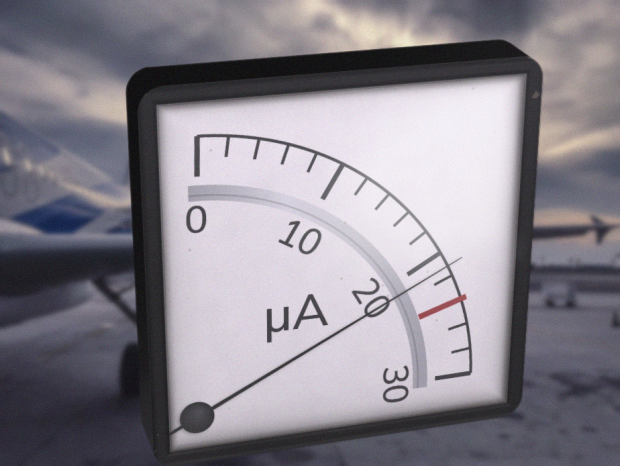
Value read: {"value": 21, "unit": "µA"}
